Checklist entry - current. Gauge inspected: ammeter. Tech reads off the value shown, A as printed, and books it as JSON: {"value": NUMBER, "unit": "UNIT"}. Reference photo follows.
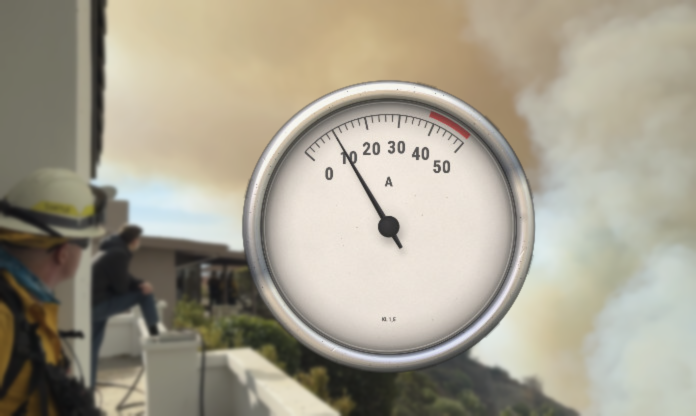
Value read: {"value": 10, "unit": "A"}
